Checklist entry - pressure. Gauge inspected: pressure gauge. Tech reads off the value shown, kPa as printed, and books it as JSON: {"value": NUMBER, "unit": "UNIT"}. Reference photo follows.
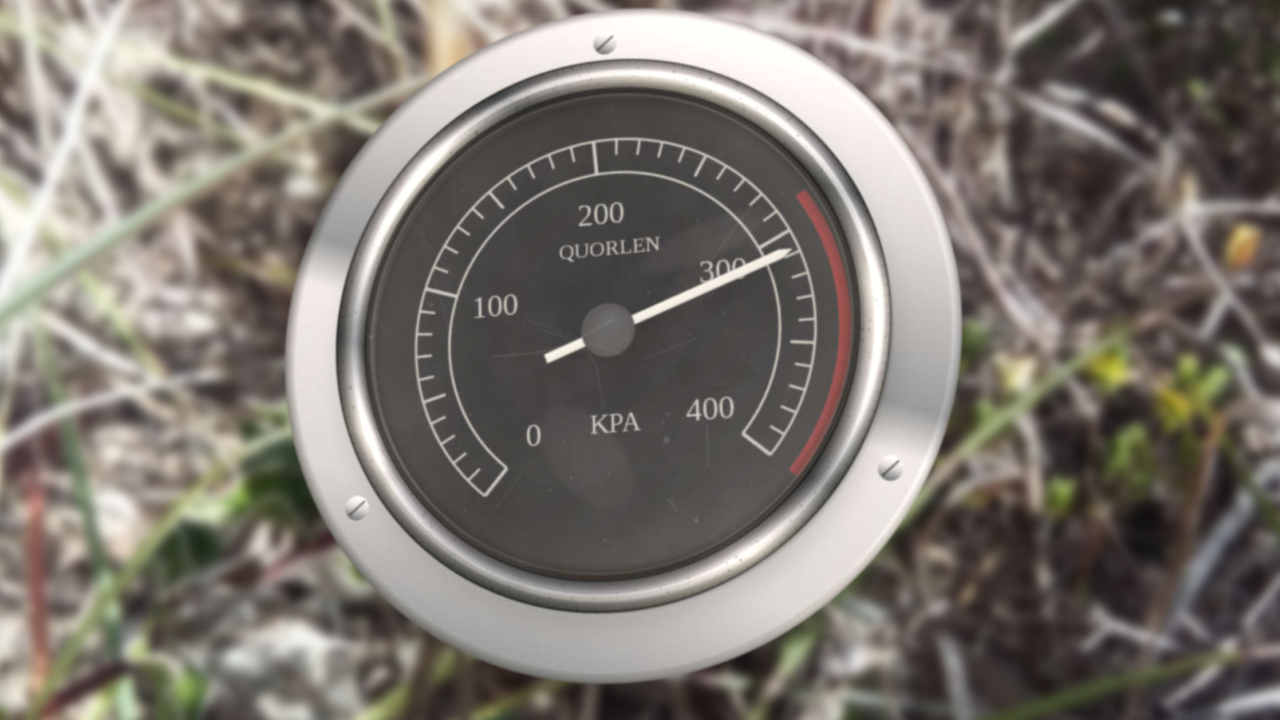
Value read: {"value": 310, "unit": "kPa"}
